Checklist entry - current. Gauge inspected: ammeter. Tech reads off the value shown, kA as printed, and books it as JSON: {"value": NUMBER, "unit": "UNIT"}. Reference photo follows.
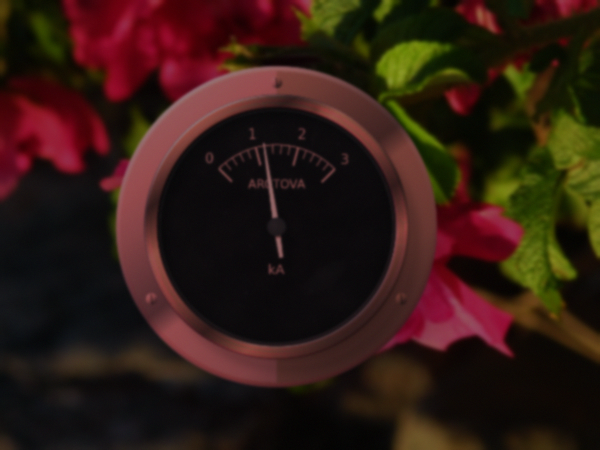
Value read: {"value": 1.2, "unit": "kA"}
